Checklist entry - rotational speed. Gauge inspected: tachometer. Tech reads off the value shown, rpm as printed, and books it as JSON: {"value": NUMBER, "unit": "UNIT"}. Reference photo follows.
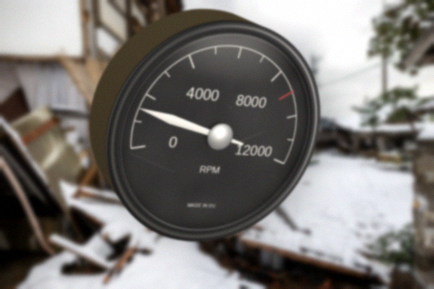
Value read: {"value": 1500, "unit": "rpm"}
